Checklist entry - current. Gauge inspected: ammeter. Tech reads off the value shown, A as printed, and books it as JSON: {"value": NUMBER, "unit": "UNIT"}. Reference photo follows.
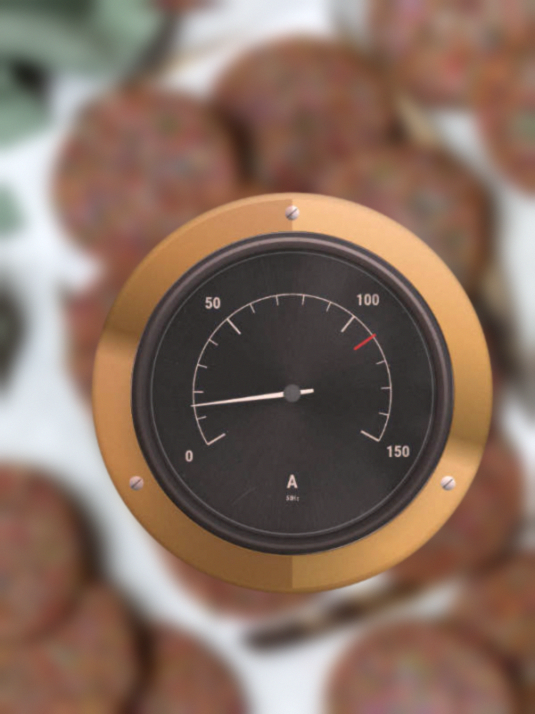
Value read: {"value": 15, "unit": "A"}
